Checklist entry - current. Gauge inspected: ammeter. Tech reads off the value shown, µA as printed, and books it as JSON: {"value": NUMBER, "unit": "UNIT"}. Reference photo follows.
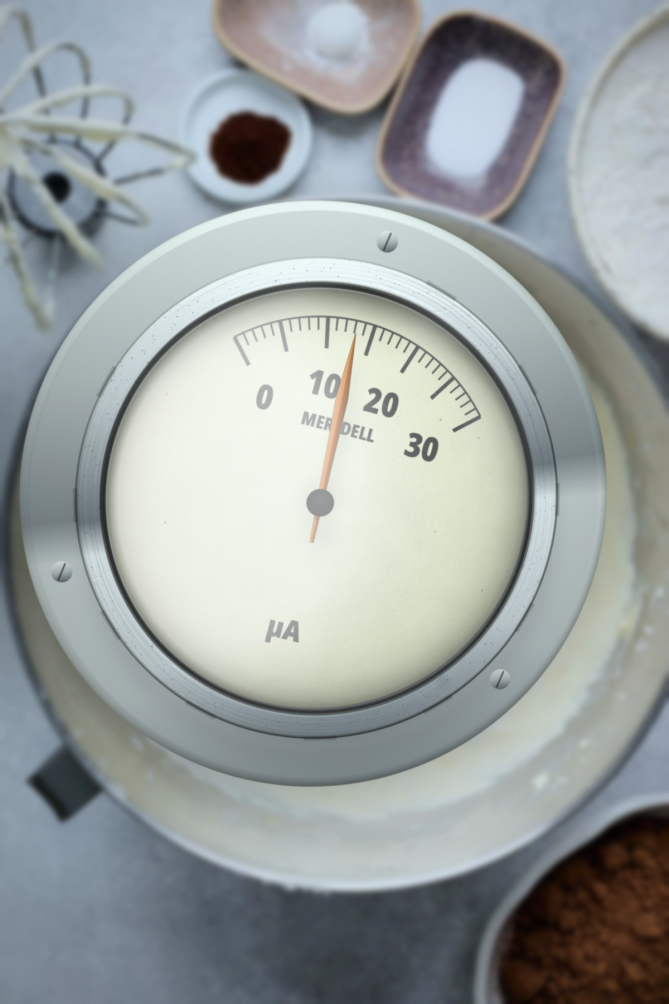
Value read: {"value": 13, "unit": "µA"}
